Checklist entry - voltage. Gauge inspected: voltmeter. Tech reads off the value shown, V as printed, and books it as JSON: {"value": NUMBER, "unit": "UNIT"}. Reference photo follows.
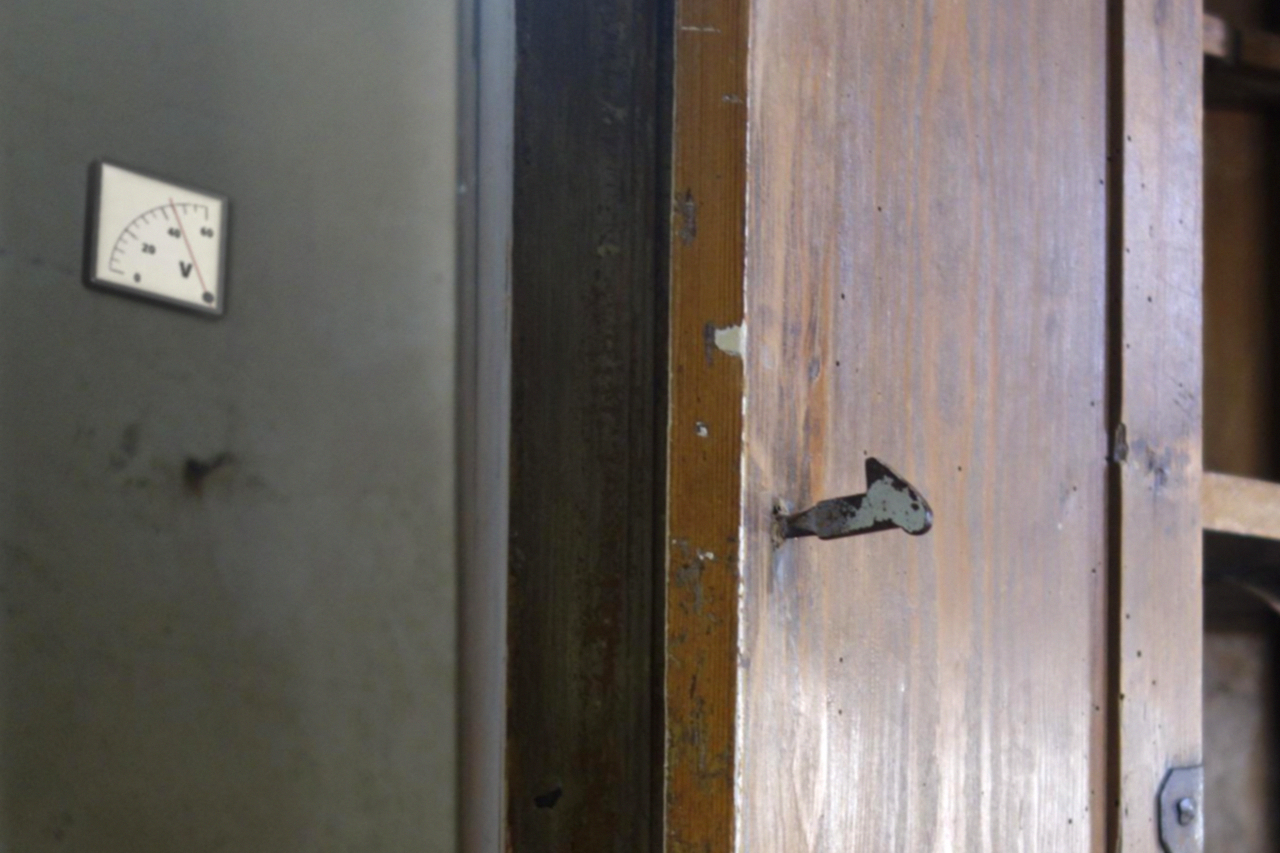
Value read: {"value": 45, "unit": "V"}
